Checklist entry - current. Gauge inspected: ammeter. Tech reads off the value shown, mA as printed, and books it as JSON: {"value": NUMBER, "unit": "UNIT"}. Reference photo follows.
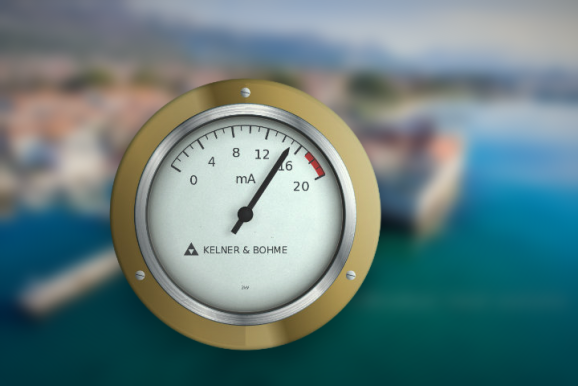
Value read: {"value": 15, "unit": "mA"}
